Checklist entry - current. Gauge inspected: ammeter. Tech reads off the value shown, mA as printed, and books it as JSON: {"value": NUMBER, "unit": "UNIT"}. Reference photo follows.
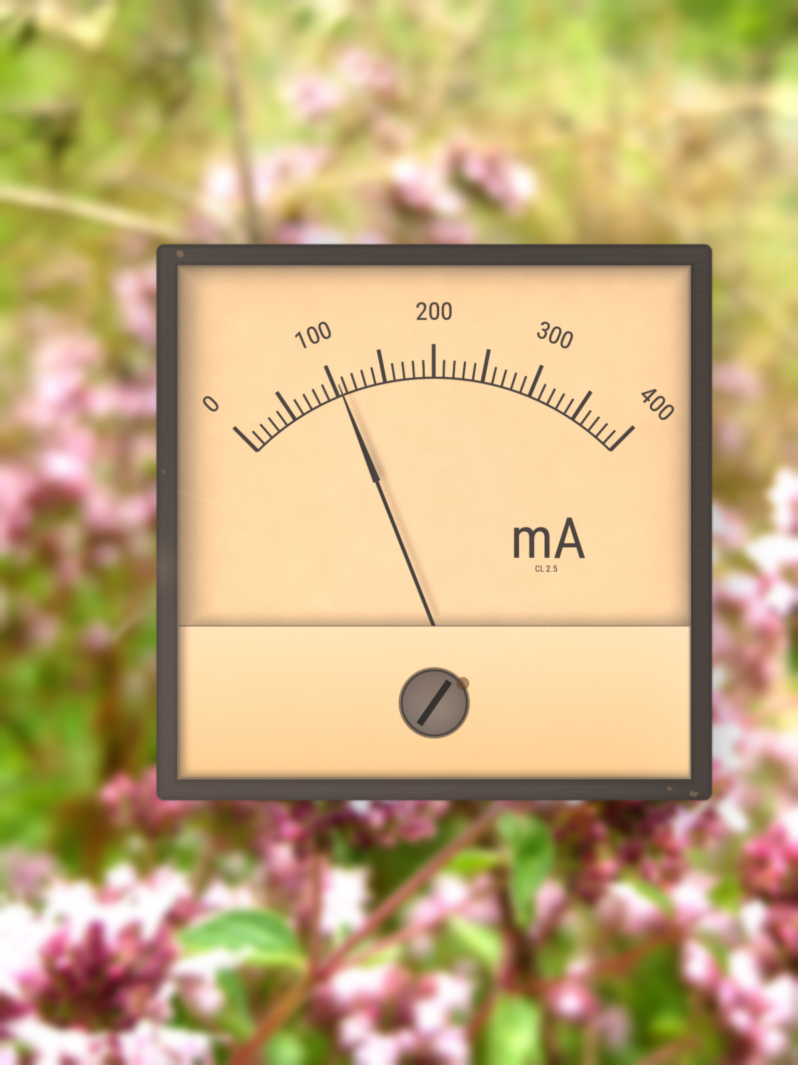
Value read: {"value": 105, "unit": "mA"}
